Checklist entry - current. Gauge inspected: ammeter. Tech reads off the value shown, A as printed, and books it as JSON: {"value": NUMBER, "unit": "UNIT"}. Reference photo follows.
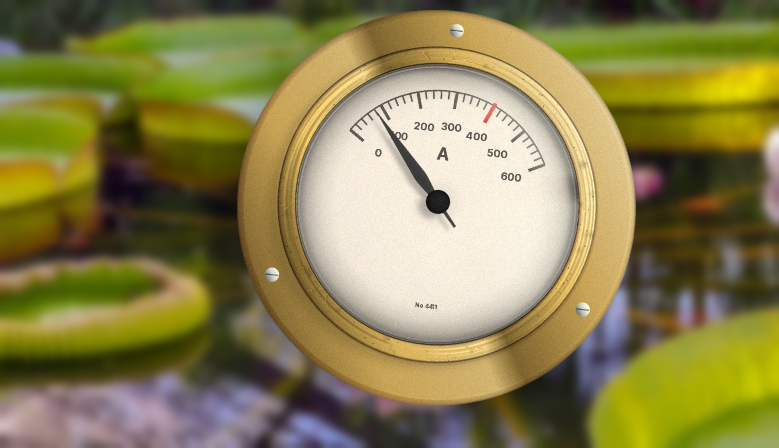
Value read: {"value": 80, "unit": "A"}
